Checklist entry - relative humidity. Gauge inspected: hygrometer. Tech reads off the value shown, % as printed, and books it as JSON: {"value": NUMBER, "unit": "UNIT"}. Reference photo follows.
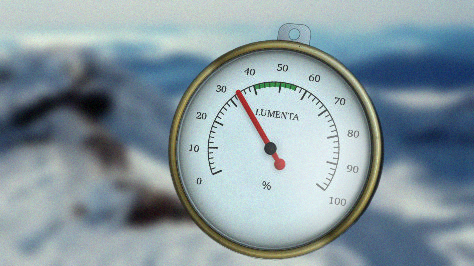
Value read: {"value": 34, "unit": "%"}
